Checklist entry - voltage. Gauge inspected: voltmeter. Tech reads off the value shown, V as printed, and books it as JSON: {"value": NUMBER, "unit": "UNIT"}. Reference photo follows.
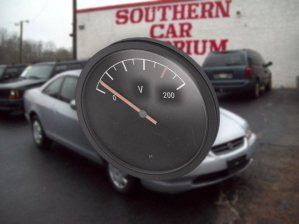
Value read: {"value": 20, "unit": "V"}
